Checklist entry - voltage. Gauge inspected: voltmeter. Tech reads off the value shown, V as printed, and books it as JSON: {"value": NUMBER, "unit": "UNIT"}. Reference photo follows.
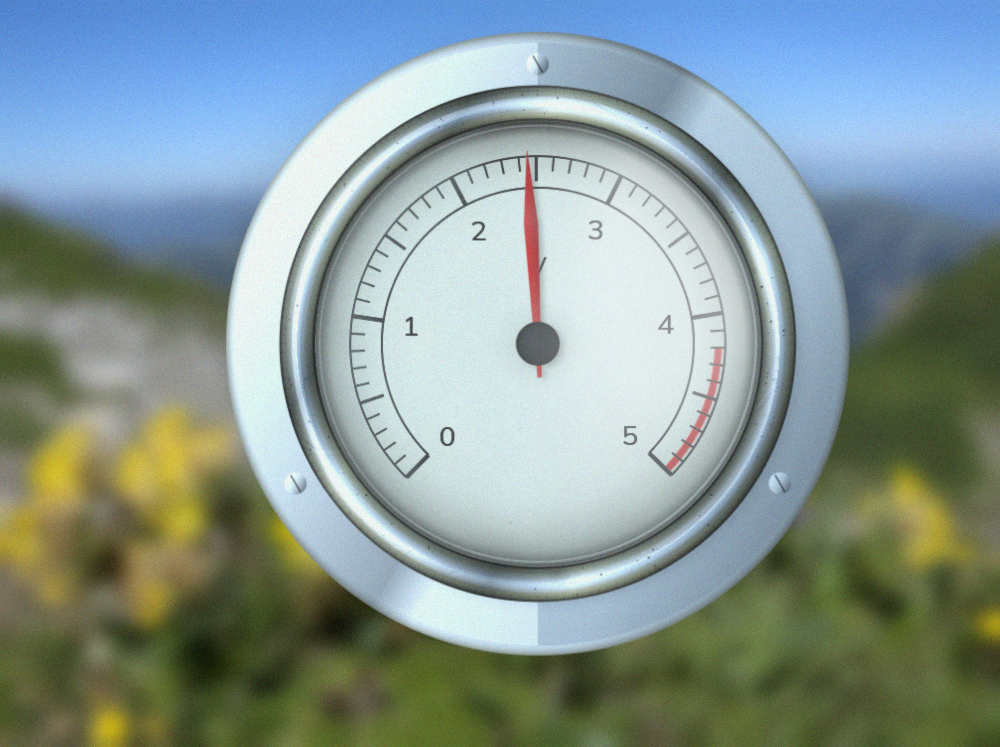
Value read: {"value": 2.45, "unit": "V"}
